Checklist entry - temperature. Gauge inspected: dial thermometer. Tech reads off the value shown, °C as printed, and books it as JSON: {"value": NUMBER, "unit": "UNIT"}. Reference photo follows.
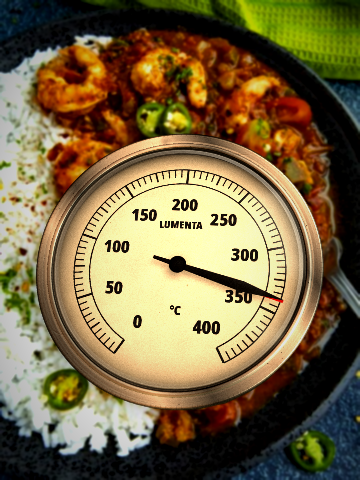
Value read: {"value": 340, "unit": "°C"}
